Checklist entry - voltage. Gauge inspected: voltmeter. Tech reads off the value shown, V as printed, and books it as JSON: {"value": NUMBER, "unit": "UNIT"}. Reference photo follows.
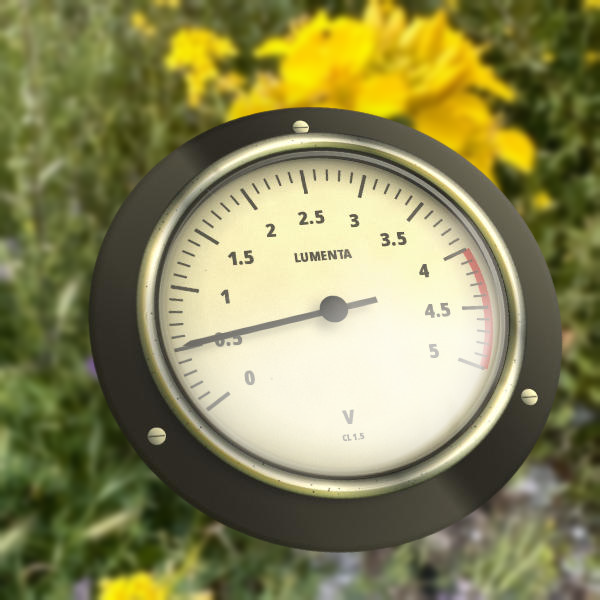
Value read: {"value": 0.5, "unit": "V"}
